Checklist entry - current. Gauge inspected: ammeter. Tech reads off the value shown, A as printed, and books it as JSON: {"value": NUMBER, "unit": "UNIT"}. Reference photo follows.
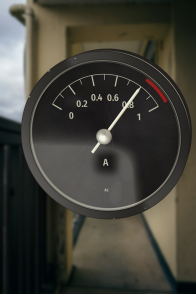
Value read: {"value": 0.8, "unit": "A"}
